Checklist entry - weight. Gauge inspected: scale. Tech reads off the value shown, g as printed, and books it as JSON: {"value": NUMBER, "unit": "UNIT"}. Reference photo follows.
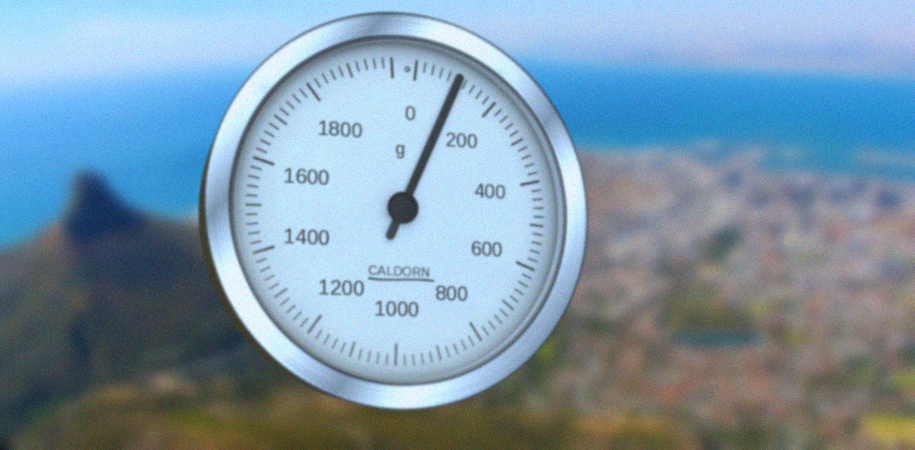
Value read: {"value": 100, "unit": "g"}
